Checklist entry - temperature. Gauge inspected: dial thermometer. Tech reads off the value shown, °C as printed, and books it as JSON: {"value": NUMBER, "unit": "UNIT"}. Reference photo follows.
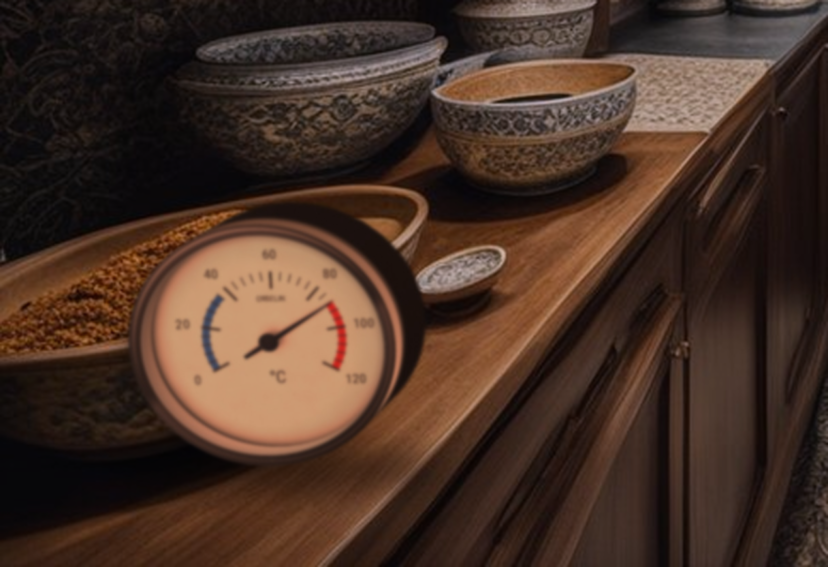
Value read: {"value": 88, "unit": "°C"}
